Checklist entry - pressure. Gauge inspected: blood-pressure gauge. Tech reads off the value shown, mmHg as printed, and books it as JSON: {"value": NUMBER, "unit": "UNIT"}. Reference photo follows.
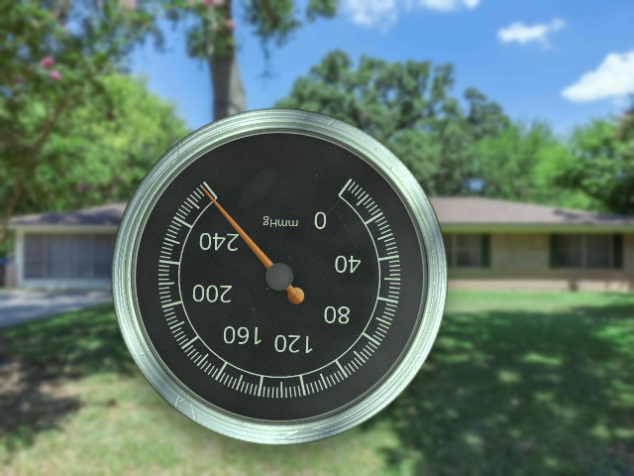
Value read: {"value": 258, "unit": "mmHg"}
